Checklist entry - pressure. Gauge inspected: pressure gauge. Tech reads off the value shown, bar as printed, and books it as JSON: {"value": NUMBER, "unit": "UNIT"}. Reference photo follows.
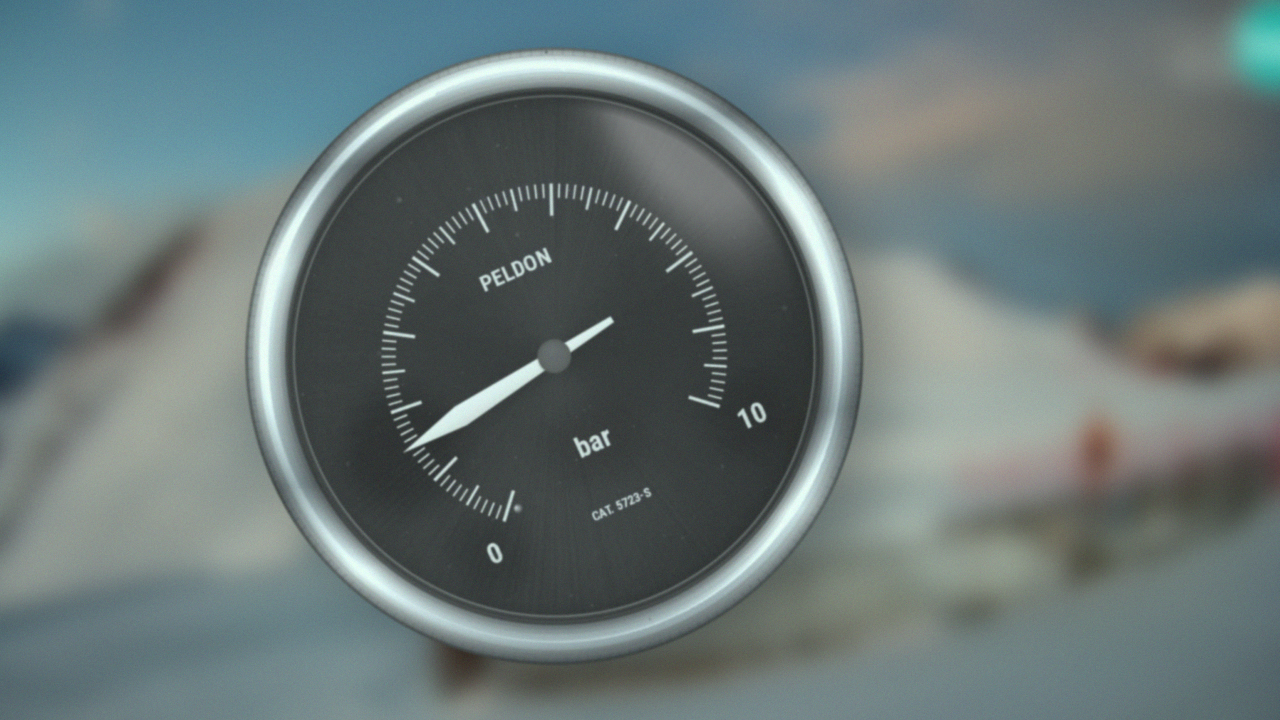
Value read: {"value": 1.5, "unit": "bar"}
